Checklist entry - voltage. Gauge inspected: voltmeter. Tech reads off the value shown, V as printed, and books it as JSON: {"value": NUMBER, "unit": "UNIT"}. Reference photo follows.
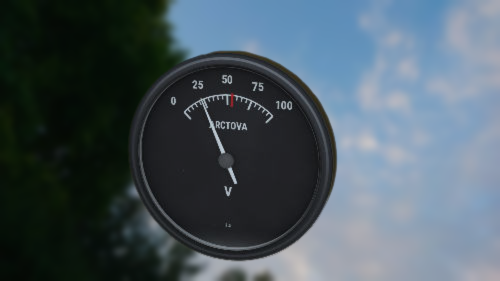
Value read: {"value": 25, "unit": "V"}
